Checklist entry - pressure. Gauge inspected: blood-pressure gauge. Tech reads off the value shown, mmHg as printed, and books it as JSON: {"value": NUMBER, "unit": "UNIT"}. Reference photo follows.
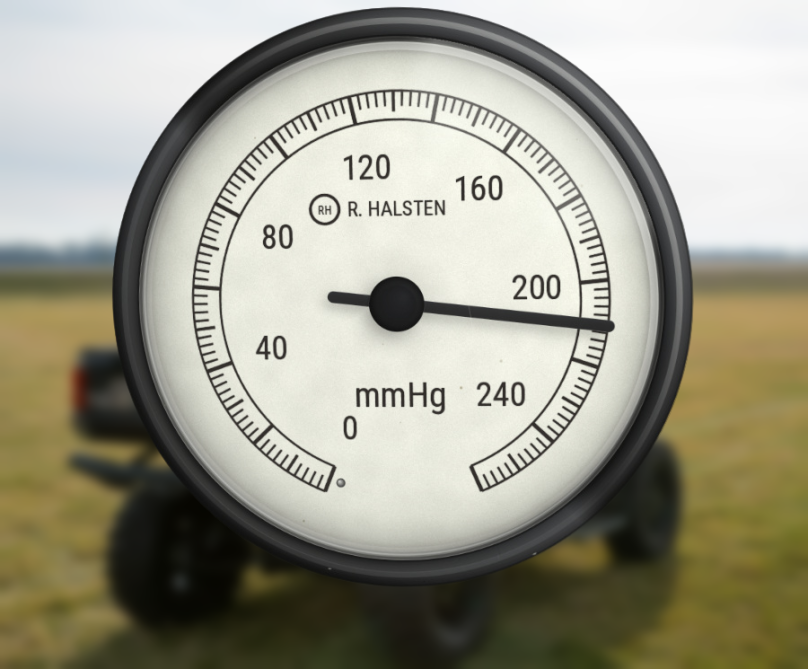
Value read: {"value": 210, "unit": "mmHg"}
